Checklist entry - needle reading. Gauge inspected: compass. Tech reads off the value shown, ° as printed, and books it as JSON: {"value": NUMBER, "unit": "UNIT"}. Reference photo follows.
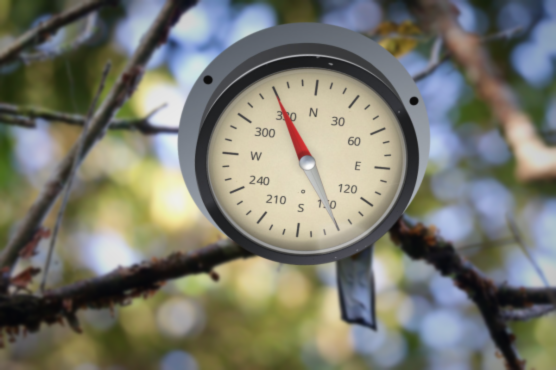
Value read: {"value": 330, "unit": "°"}
